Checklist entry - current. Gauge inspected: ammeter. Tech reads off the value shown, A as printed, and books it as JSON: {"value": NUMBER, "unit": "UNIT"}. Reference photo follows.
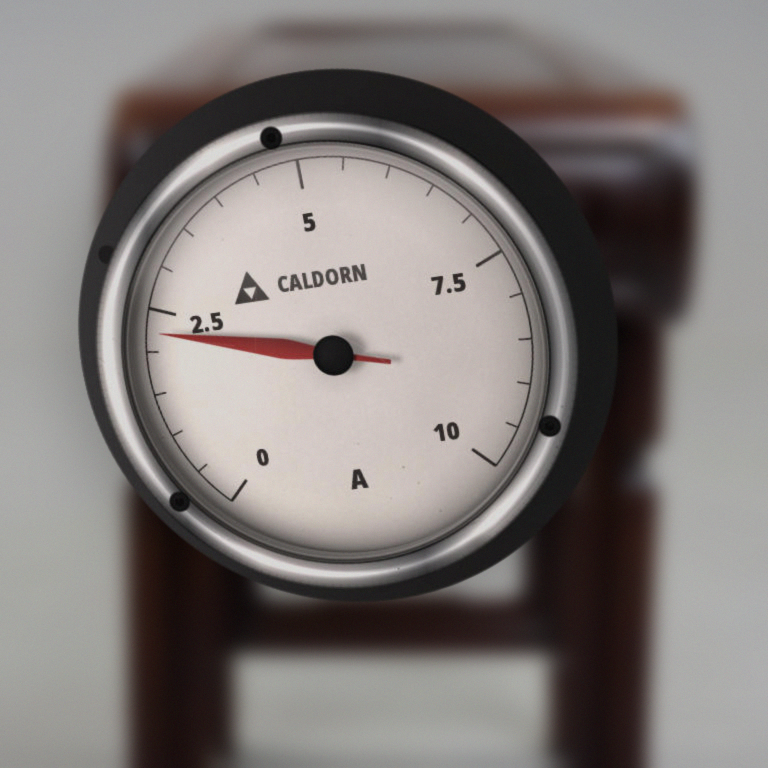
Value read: {"value": 2.25, "unit": "A"}
